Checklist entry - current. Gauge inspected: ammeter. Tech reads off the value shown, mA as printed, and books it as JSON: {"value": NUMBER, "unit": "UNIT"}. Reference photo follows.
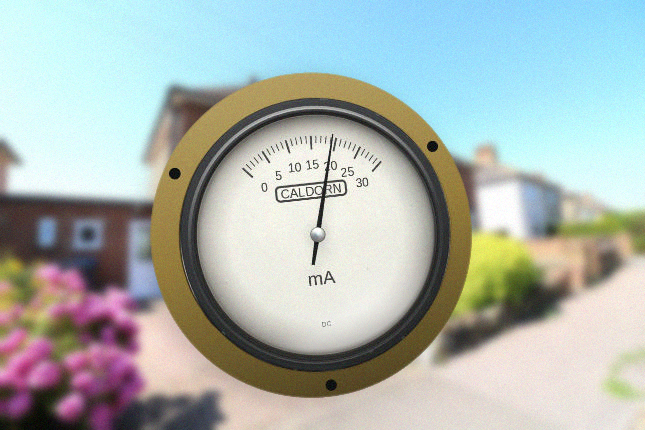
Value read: {"value": 19, "unit": "mA"}
